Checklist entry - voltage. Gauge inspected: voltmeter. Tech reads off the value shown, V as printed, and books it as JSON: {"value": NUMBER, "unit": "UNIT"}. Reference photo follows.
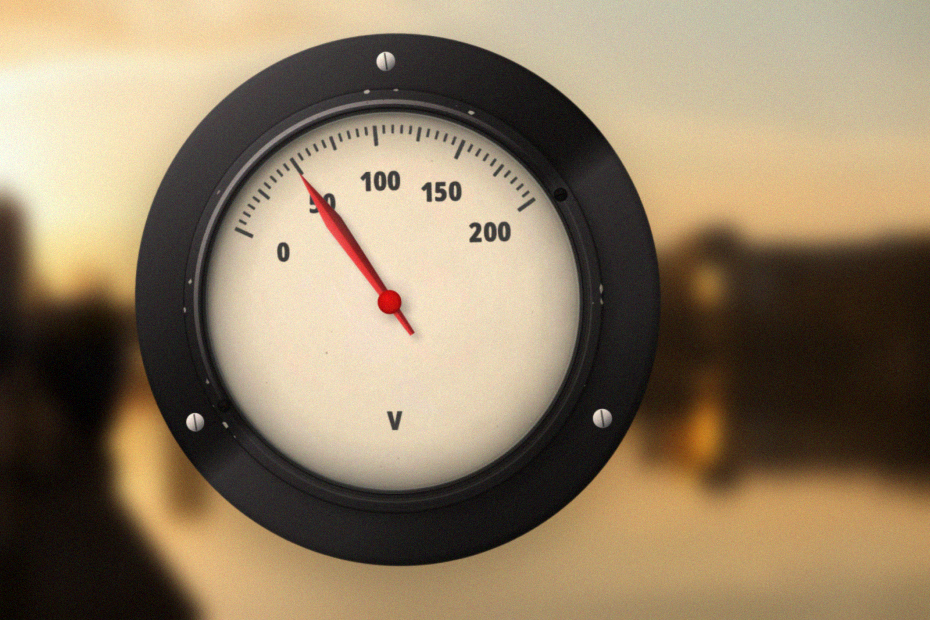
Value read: {"value": 50, "unit": "V"}
